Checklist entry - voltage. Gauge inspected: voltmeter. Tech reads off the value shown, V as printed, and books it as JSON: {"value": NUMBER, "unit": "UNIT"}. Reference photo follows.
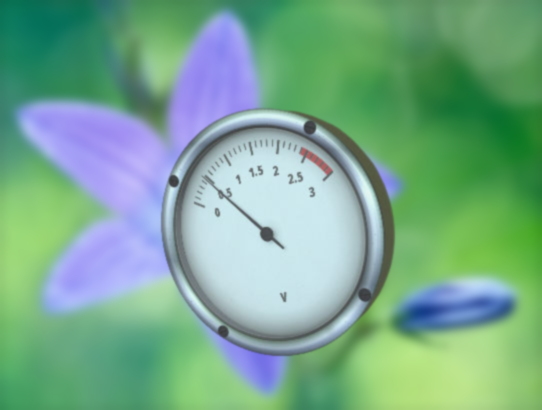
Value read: {"value": 0.5, "unit": "V"}
